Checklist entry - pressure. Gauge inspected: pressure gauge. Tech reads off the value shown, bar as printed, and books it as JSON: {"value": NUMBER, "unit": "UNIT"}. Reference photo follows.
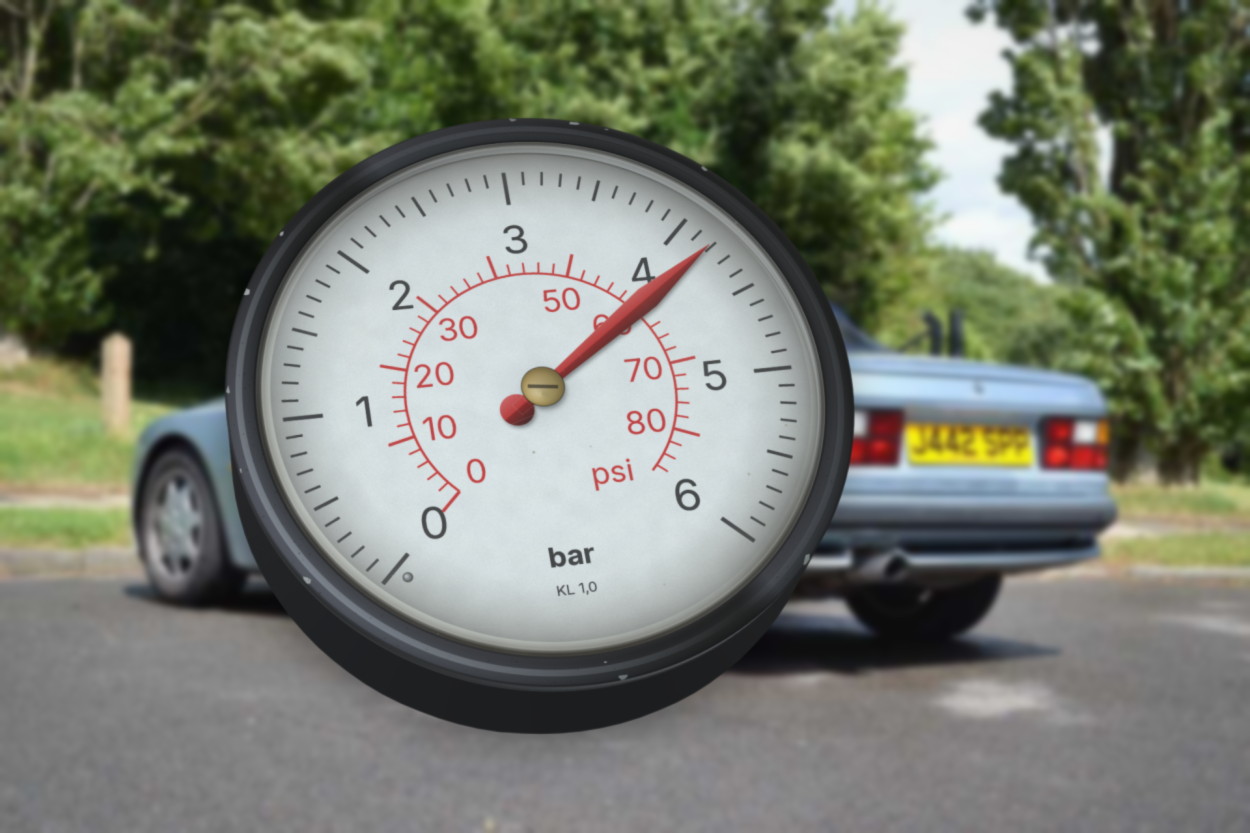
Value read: {"value": 4.2, "unit": "bar"}
